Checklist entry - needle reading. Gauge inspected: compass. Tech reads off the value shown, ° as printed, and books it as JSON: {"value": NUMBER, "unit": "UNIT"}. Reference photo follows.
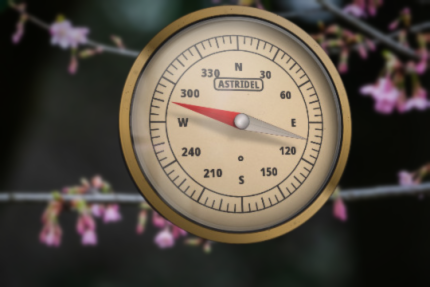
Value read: {"value": 285, "unit": "°"}
